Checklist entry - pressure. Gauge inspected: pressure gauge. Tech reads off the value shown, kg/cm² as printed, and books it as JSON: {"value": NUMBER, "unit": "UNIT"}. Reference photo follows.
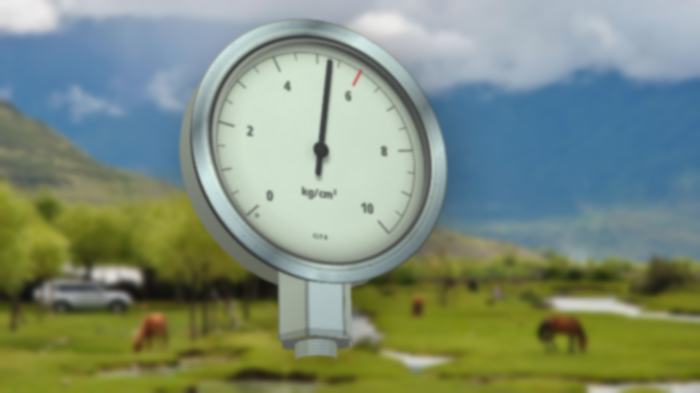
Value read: {"value": 5.25, "unit": "kg/cm²"}
